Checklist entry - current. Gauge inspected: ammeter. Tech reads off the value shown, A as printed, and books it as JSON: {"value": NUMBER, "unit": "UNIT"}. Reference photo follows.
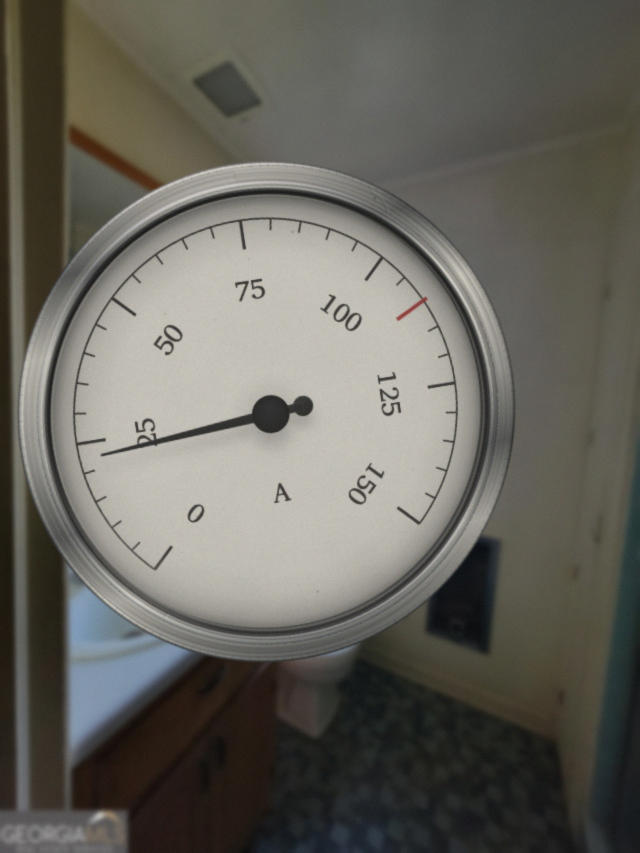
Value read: {"value": 22.5, "unit": "A"}
